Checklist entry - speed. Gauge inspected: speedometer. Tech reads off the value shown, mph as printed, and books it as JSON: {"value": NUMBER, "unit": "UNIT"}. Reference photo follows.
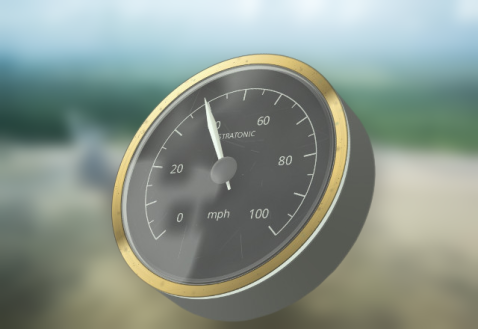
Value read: {"value": 40, "unit": "mph"}
